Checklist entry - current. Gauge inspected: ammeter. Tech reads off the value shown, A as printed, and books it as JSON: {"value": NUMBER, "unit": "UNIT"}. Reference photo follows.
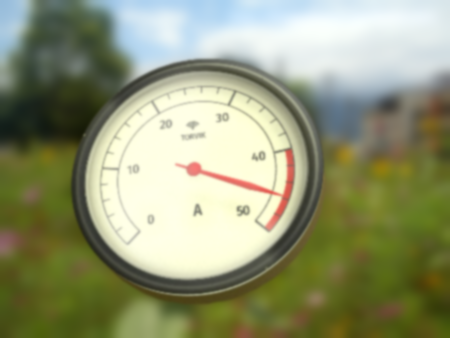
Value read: {"value": 46, "unit": "A"}
